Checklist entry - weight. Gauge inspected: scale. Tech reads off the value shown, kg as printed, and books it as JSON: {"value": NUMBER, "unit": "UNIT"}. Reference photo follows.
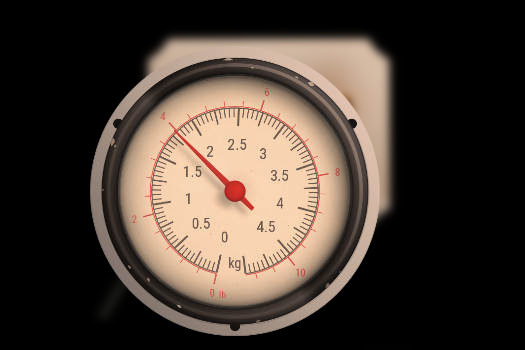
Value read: {"value": 1.8, "unit": "kg"}
